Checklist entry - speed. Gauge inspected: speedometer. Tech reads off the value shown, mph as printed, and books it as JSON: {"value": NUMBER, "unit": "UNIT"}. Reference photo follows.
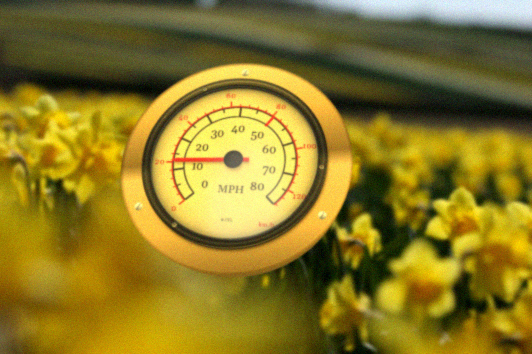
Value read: {"value": 12.5, "unit": "mph"}
